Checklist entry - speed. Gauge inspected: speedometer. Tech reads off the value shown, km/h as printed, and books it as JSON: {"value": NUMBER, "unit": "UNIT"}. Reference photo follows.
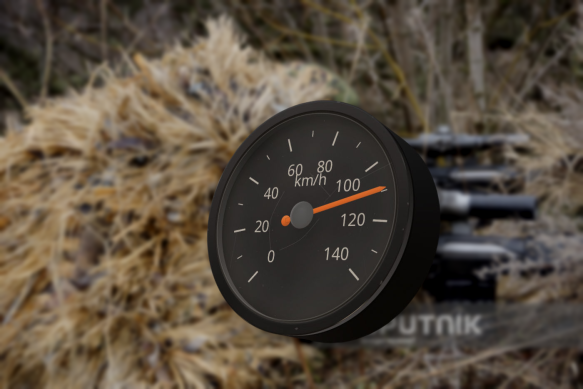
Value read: {"value": 110, "unit": "km/h"}
